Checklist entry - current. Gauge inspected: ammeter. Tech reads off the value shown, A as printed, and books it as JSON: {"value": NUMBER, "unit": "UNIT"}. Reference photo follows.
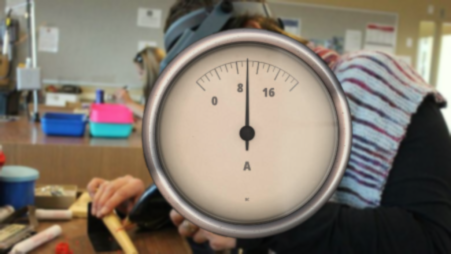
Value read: {"value": 10, "unit": "A"}
